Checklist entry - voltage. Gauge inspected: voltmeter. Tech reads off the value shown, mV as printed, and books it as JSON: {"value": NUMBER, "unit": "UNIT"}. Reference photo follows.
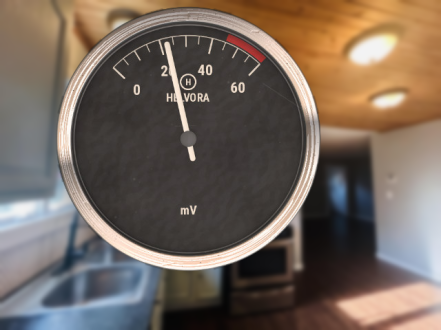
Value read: {"value": 22.5, "unit": "mV"}
